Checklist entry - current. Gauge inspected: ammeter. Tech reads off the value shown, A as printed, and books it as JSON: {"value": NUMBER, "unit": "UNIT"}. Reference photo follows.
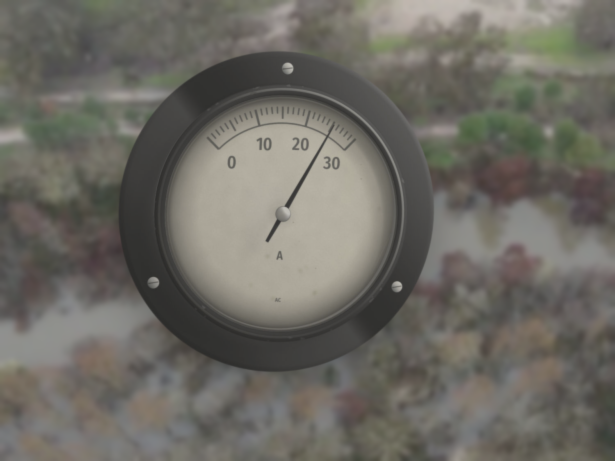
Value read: {"value": 25, "unit": "A"}
